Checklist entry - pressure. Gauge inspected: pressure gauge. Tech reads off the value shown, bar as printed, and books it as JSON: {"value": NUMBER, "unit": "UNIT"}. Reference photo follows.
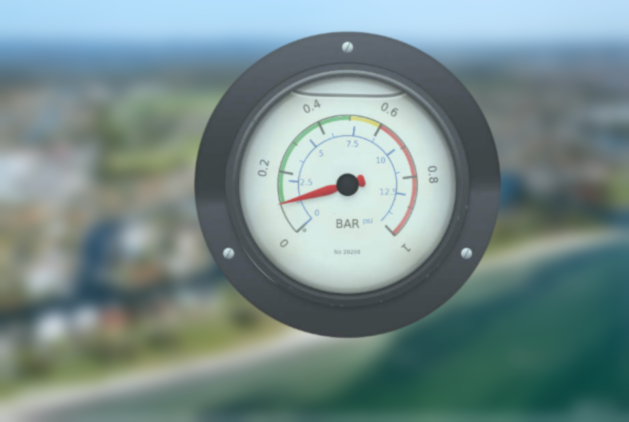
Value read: {"value": 0.1, "unit": "bar"}
